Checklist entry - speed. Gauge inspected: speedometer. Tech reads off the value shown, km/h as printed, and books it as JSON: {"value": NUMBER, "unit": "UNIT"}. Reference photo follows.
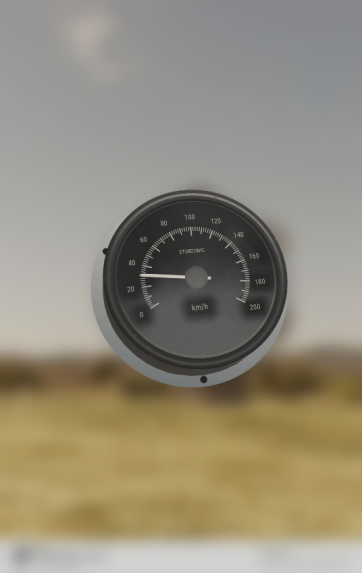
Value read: {"value": 30, "unit": "km/h"}
